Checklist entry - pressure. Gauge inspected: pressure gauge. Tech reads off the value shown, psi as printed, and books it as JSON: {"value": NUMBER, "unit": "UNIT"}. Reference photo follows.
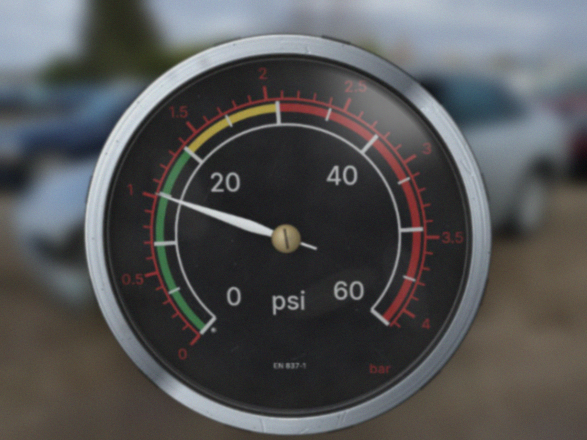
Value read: {"value": 15, "unit": "psi"}
